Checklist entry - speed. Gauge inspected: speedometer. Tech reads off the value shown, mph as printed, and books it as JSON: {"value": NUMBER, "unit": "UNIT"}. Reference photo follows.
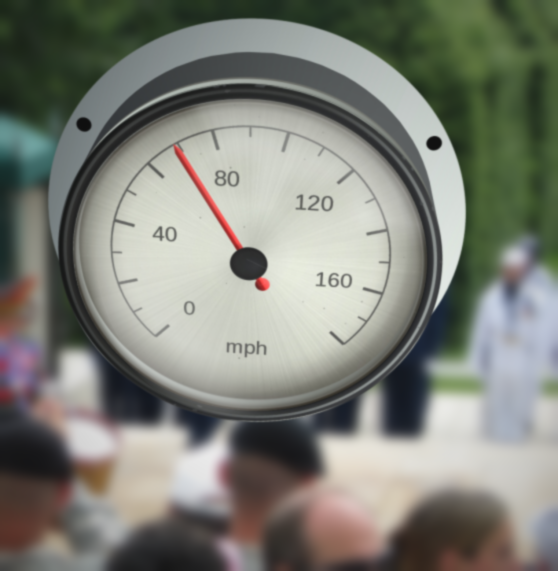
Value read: {"value": 70, "unit": "mph"}
